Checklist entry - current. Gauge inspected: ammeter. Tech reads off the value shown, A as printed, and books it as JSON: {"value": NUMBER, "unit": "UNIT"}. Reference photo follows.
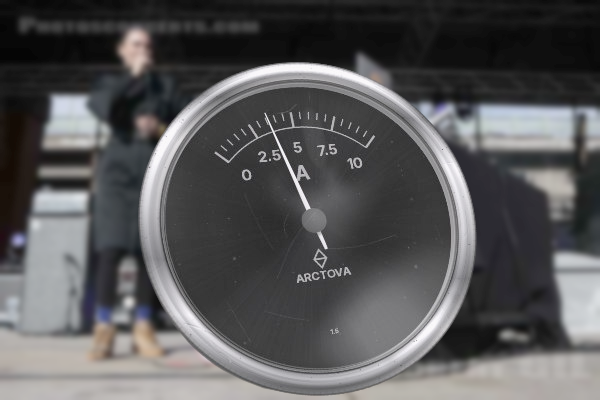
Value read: {"value": 3.5, "unit": "A"}
